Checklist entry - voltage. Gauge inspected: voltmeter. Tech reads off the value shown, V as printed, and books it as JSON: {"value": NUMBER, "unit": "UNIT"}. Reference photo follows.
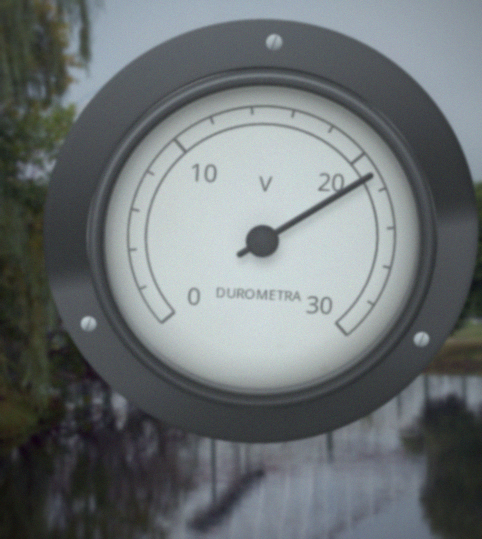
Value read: {"value": 21, "unit": "V"}
